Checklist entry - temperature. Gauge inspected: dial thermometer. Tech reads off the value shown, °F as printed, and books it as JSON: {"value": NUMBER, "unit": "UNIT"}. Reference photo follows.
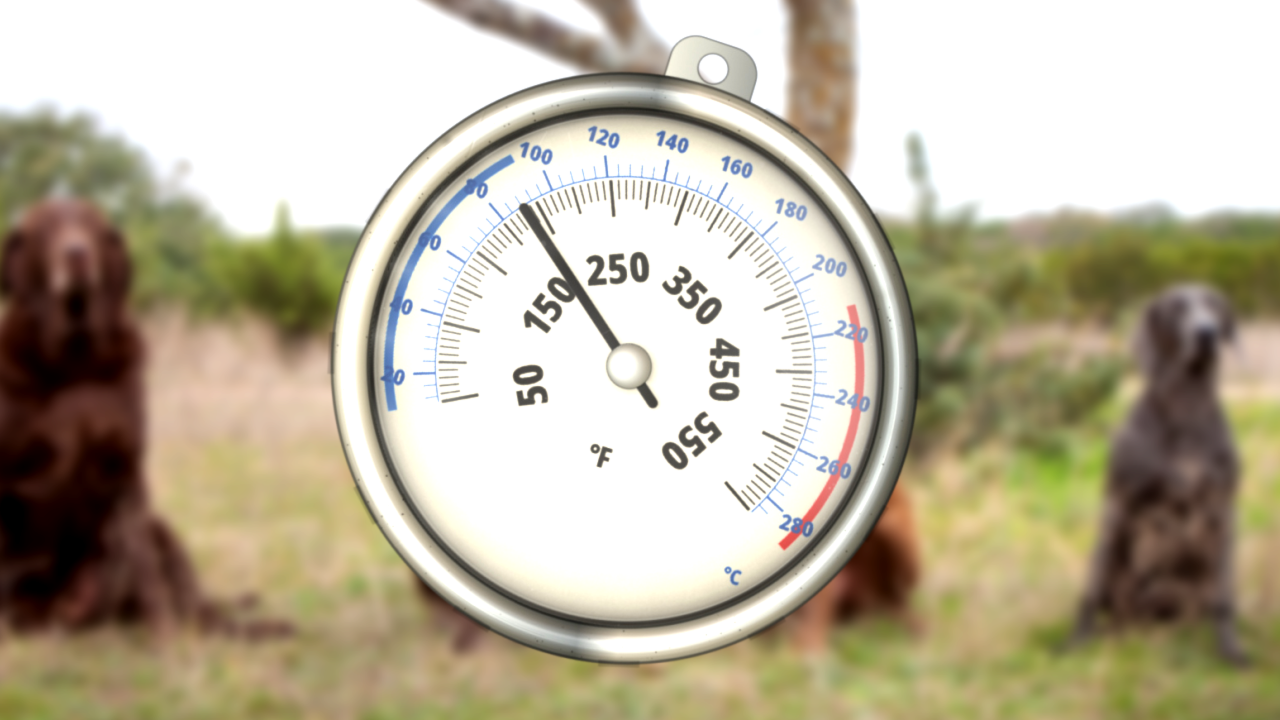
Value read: {"value": 190, "unit": "°F"}
